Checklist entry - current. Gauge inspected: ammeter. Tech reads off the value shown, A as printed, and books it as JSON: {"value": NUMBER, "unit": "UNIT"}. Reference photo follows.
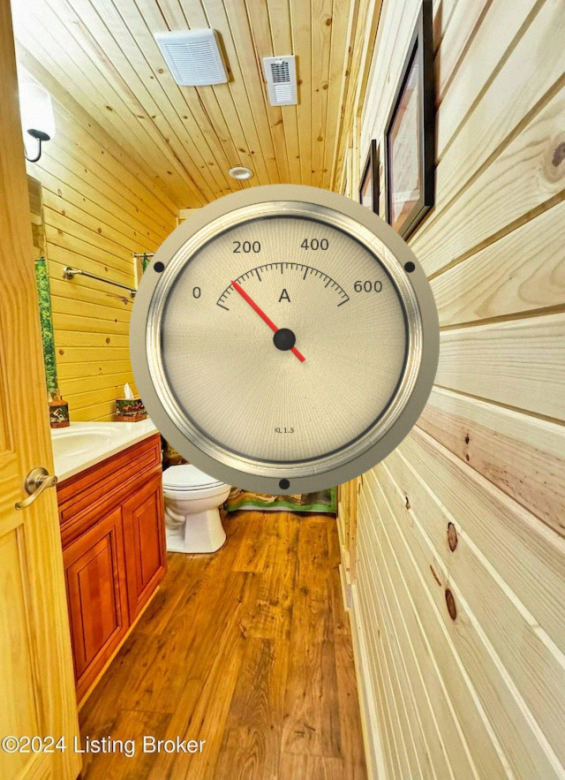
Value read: {"value": 100, "unit": "A"}
